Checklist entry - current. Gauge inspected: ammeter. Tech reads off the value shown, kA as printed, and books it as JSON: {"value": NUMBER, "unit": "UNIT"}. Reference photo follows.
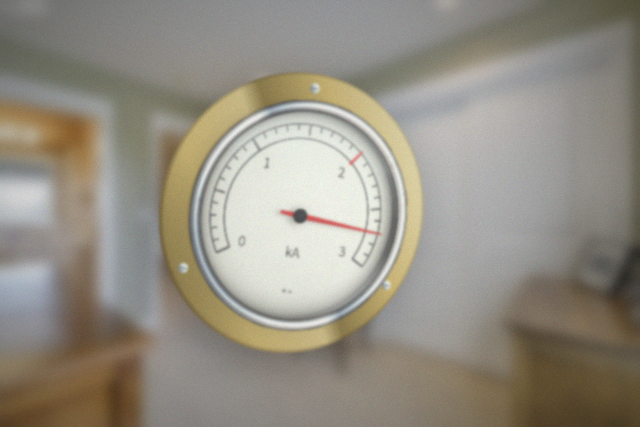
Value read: {"value": 2.7, "unit": "kA"}
